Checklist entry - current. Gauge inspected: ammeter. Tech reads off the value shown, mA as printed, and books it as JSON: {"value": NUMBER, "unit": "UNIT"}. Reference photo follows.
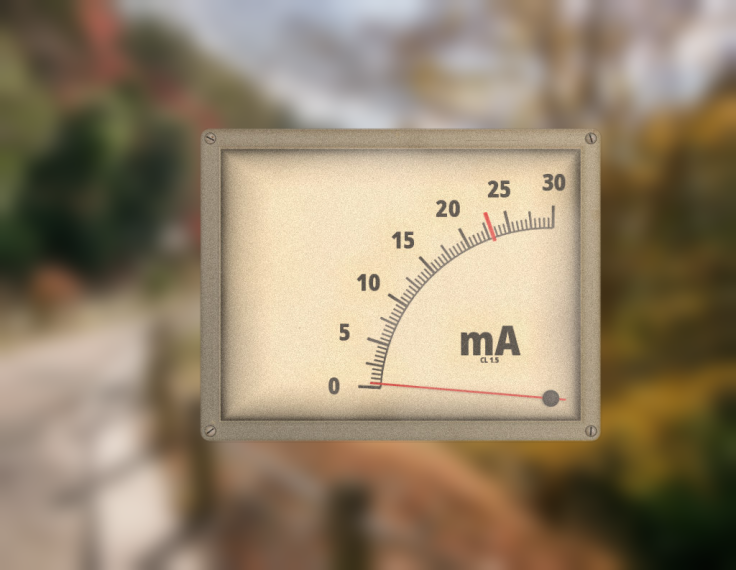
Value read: {"value": 0.5, "unit": "mA"}
